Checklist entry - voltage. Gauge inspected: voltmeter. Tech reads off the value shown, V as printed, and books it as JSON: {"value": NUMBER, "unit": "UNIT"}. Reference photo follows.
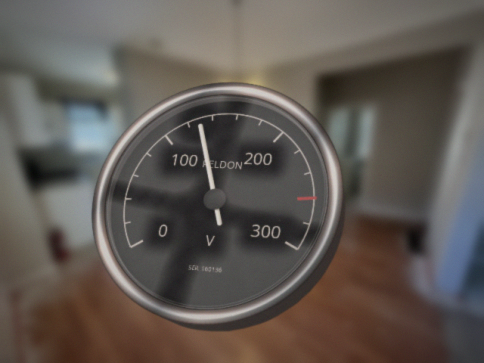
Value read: {"value": 130, "unit": "V"}
